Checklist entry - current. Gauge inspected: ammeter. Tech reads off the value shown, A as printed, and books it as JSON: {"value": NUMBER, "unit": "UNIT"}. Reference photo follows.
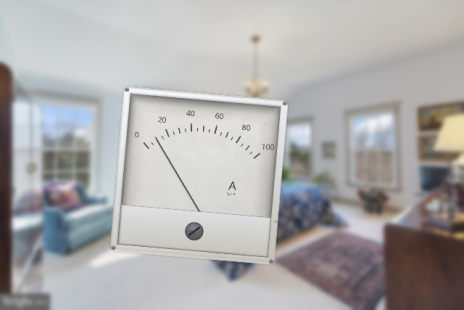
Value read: {"value": 10, "unit": "A"}
